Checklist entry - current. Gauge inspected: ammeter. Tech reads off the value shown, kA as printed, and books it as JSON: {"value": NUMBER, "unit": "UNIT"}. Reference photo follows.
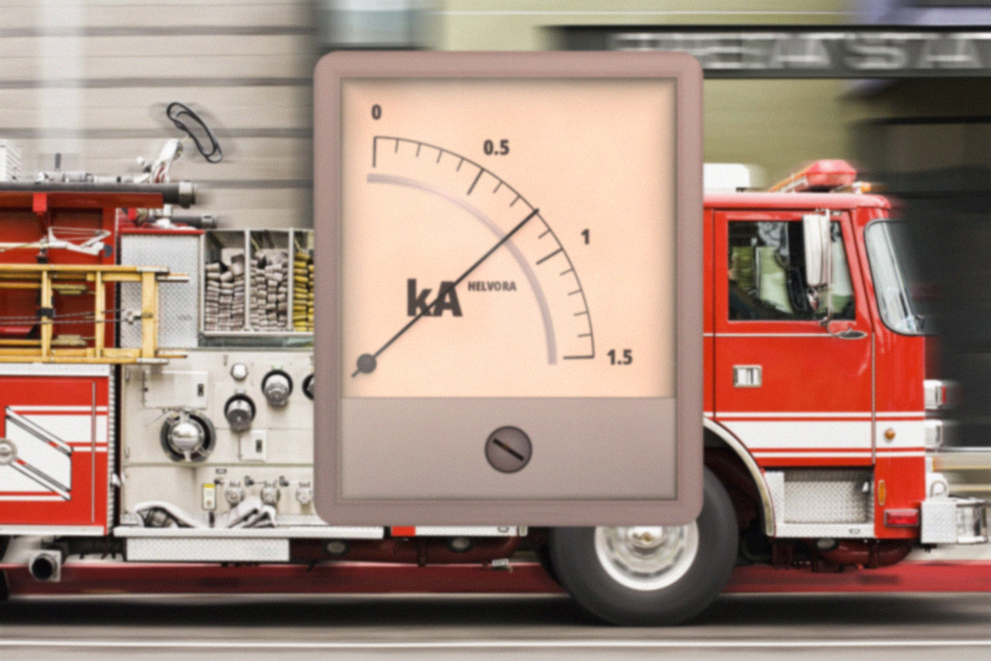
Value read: {"value": 0.8, "unit": "kA"}
